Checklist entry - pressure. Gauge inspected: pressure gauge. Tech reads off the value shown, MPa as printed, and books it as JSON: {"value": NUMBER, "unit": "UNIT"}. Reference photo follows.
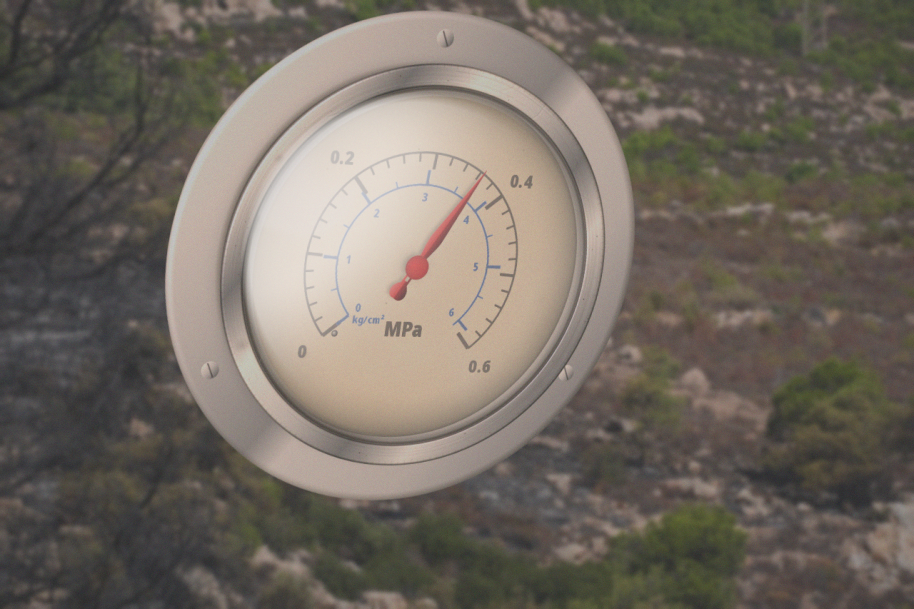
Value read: {"value": 0.36, "unit": "MPa"}
